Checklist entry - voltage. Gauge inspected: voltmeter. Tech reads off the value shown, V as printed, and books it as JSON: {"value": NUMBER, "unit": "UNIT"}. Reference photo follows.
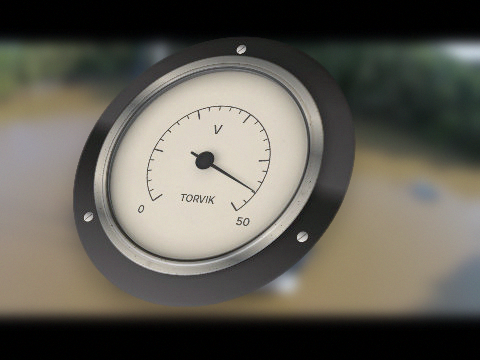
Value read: {"value": 46, "unit": "V"}
